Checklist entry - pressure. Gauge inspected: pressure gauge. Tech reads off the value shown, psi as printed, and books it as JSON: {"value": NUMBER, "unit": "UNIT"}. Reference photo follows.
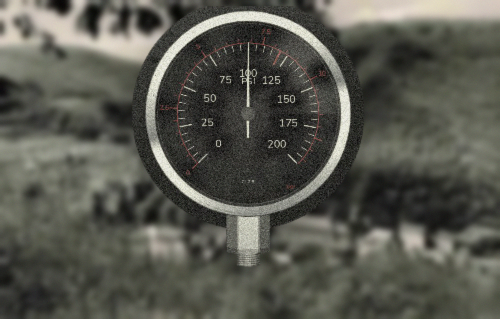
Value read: {"value": 100, "unit": "psi"}
